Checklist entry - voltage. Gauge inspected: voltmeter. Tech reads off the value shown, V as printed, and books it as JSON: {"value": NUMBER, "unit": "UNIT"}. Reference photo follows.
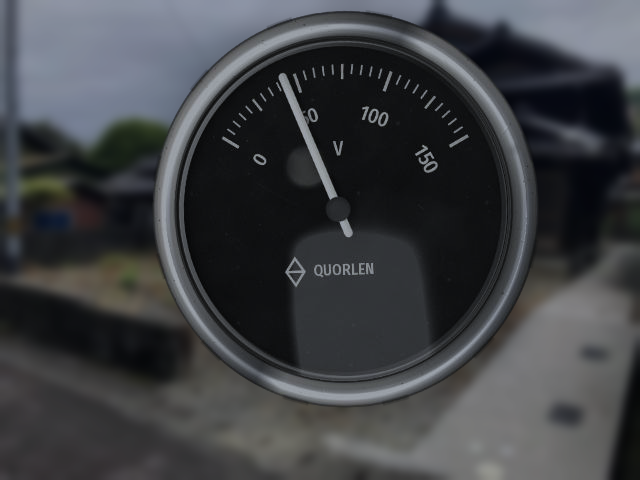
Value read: {"value": 45, "unit": "V"}
